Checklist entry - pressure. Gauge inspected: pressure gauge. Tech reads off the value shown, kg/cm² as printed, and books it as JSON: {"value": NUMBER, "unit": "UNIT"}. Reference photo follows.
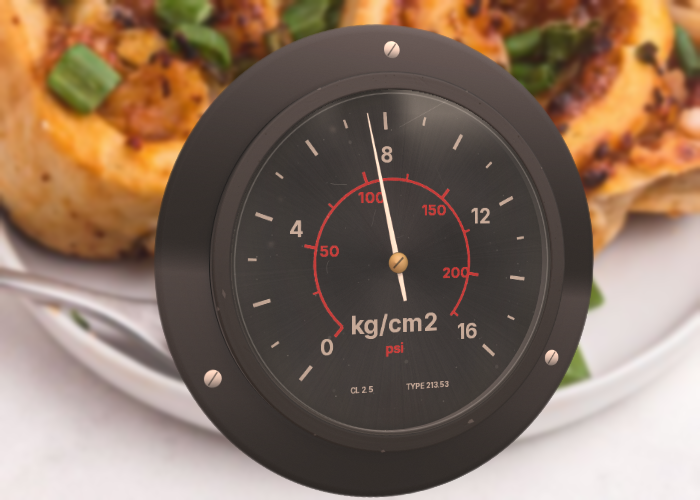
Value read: {"value": 7.5, "unit": "kg/cm²"}
